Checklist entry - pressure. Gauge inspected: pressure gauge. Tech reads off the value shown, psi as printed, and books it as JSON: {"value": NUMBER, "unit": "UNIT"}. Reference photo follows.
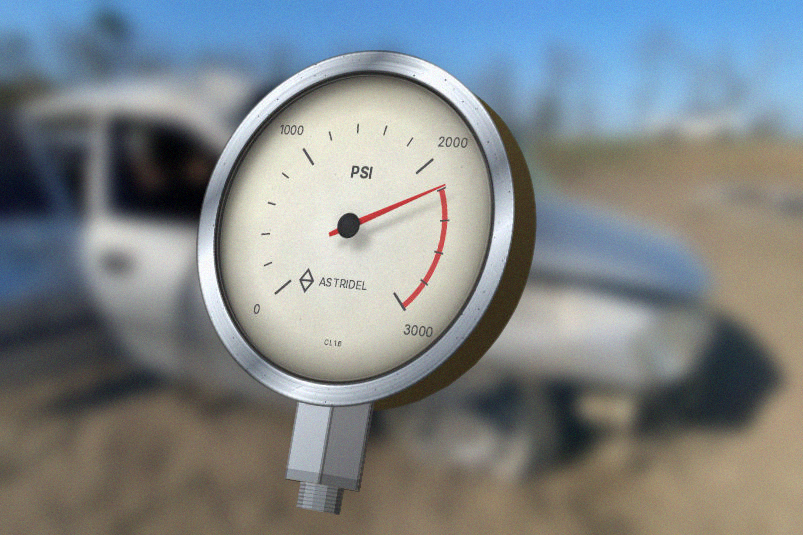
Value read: {"value": 2200, "unit": "psi"}
